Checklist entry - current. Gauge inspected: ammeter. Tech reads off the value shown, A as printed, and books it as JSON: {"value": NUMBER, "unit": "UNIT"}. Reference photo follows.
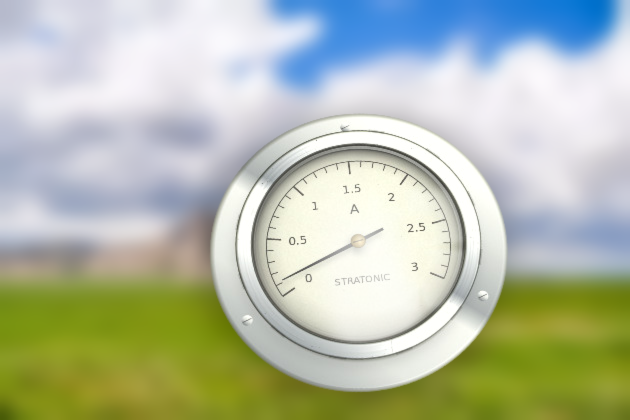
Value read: {"value": 0.1, "unit": "A"}
